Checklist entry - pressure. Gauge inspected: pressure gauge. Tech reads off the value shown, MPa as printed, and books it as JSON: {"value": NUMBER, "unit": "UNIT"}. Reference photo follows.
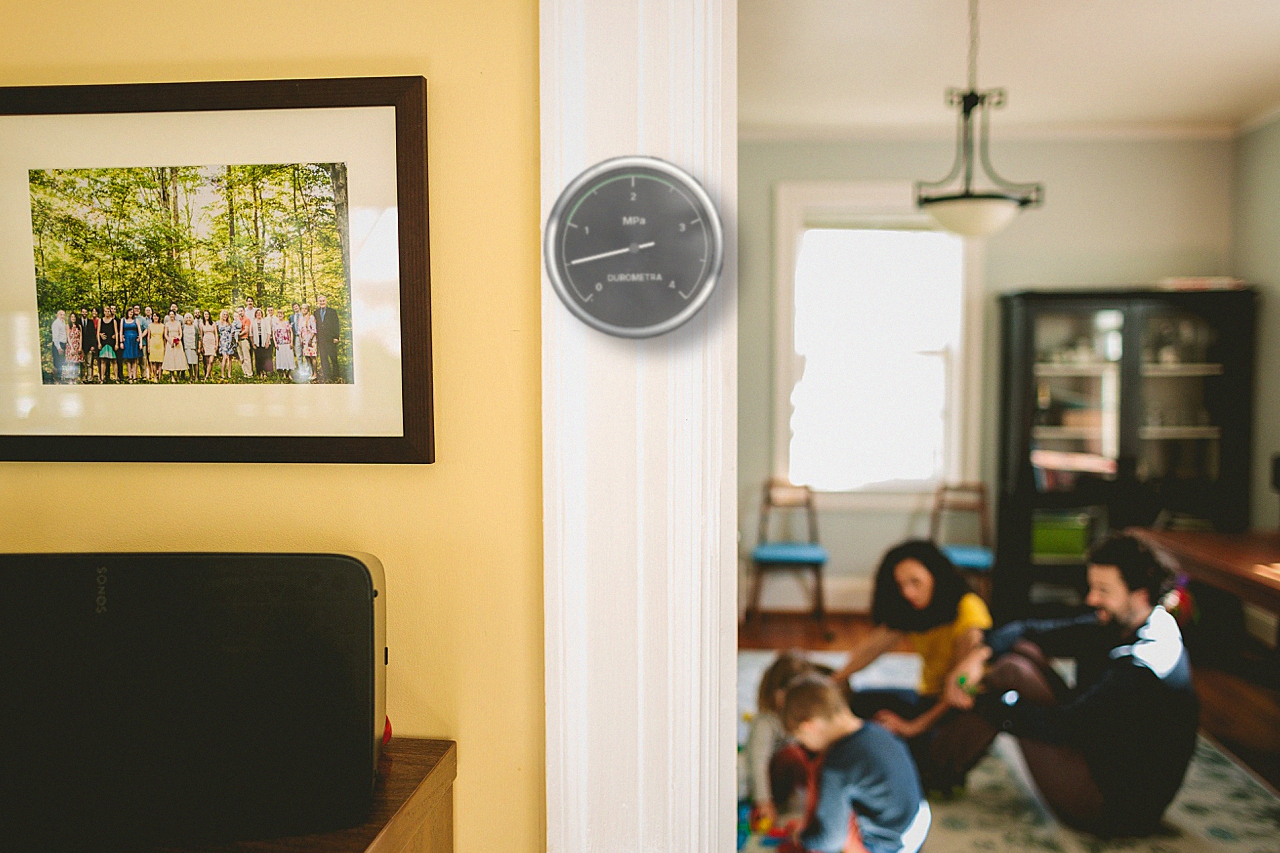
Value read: {"value": 0.5, "unit": "MPa"}
